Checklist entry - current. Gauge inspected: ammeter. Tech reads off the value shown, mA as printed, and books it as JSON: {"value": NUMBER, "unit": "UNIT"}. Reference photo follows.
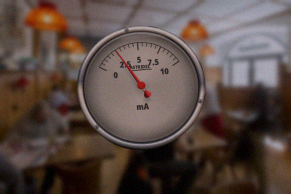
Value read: {"value": 2.5, "unit": "mA"}
